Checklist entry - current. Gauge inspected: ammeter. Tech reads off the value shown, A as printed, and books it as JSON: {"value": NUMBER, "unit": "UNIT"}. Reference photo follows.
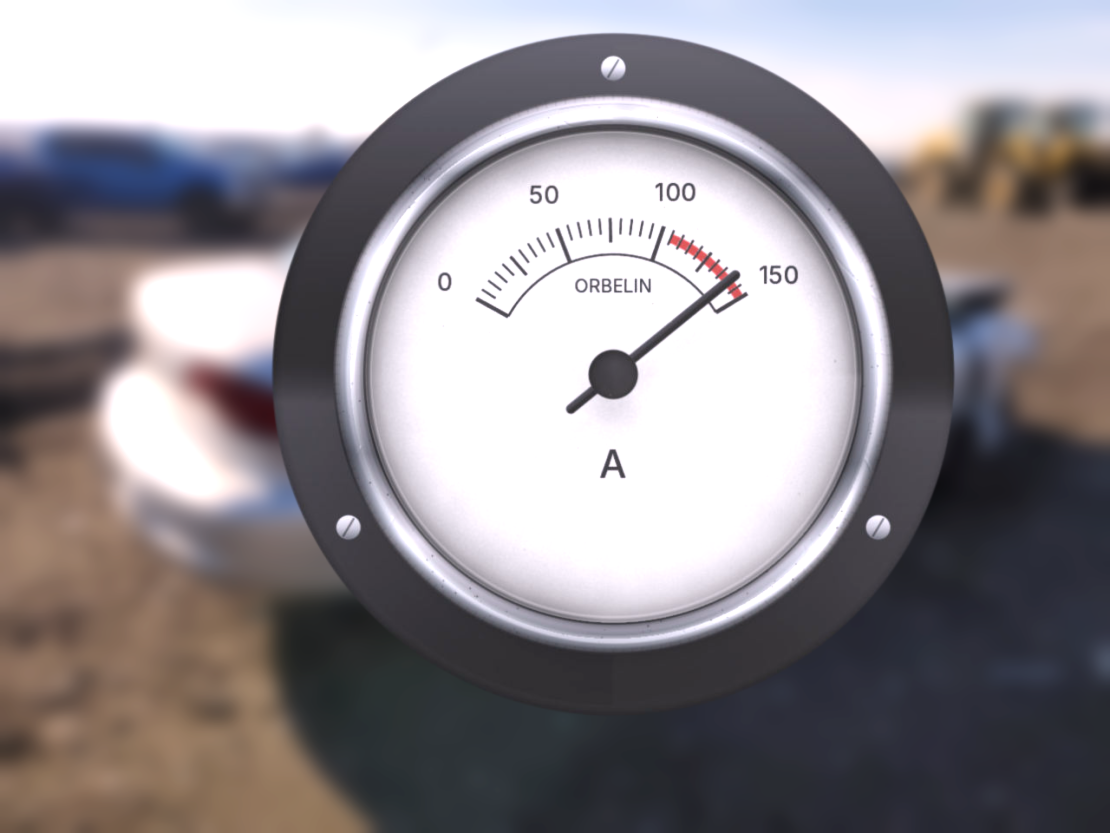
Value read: {"value": 140, "unit": "A"}
